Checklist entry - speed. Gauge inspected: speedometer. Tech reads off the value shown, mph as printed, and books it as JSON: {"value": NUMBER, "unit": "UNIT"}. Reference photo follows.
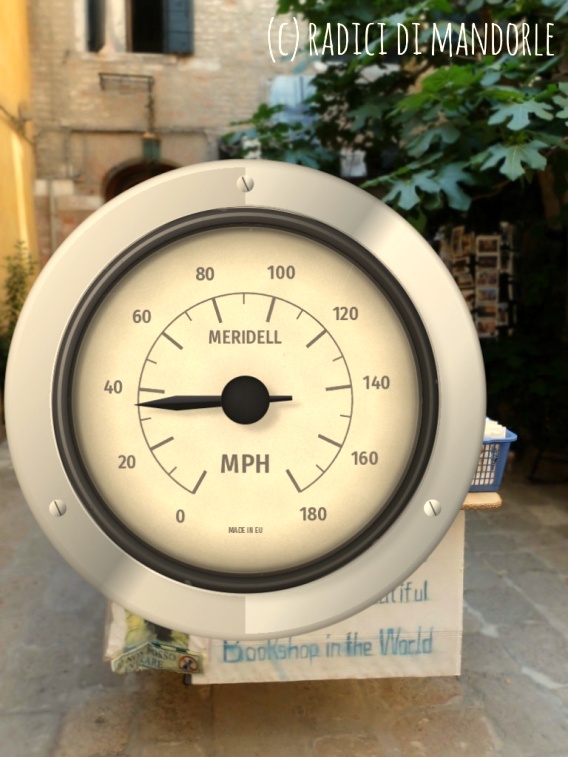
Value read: {"value": 35, "unit": "mph"}
